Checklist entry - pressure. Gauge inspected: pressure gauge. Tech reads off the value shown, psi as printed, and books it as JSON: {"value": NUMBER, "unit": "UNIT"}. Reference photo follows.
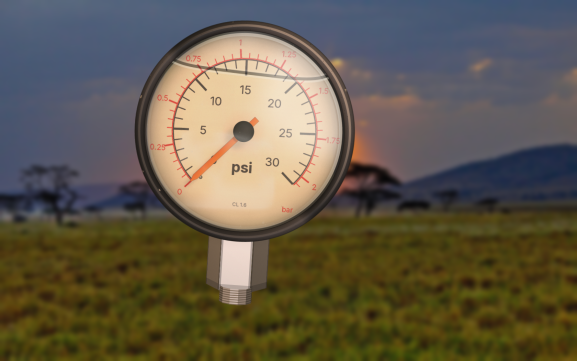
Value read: {"value": 0, "unit": "psi"}
